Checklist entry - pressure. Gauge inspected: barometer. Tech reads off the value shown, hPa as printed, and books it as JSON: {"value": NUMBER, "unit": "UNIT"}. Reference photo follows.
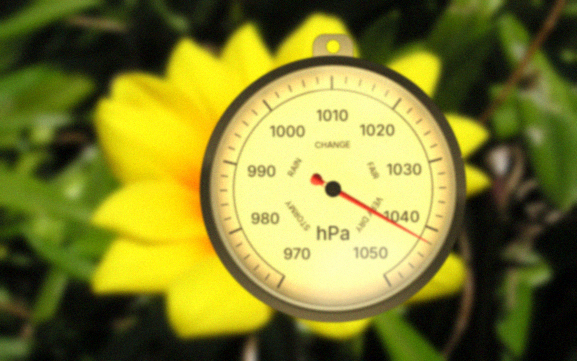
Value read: {"value": 1042, "unit": "hPa"}
